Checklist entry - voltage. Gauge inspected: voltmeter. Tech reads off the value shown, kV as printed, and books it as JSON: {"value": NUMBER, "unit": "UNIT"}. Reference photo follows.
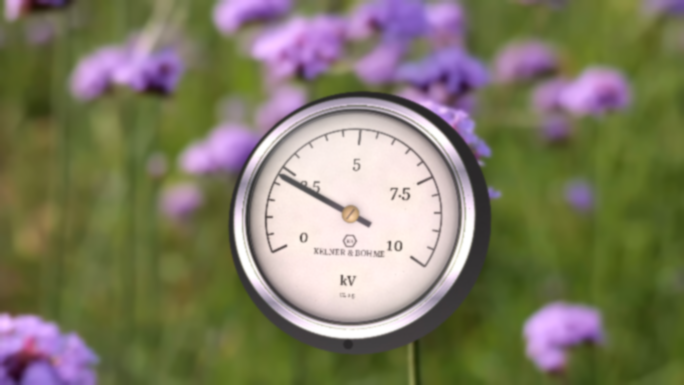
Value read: {"value": 2.25, "unit": "kV"}
